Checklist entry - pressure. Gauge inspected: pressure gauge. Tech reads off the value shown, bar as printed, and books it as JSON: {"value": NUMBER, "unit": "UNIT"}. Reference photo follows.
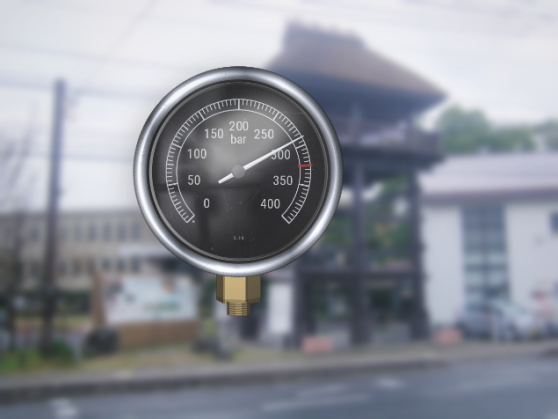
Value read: {"value": 290, "unit": "bar"}
